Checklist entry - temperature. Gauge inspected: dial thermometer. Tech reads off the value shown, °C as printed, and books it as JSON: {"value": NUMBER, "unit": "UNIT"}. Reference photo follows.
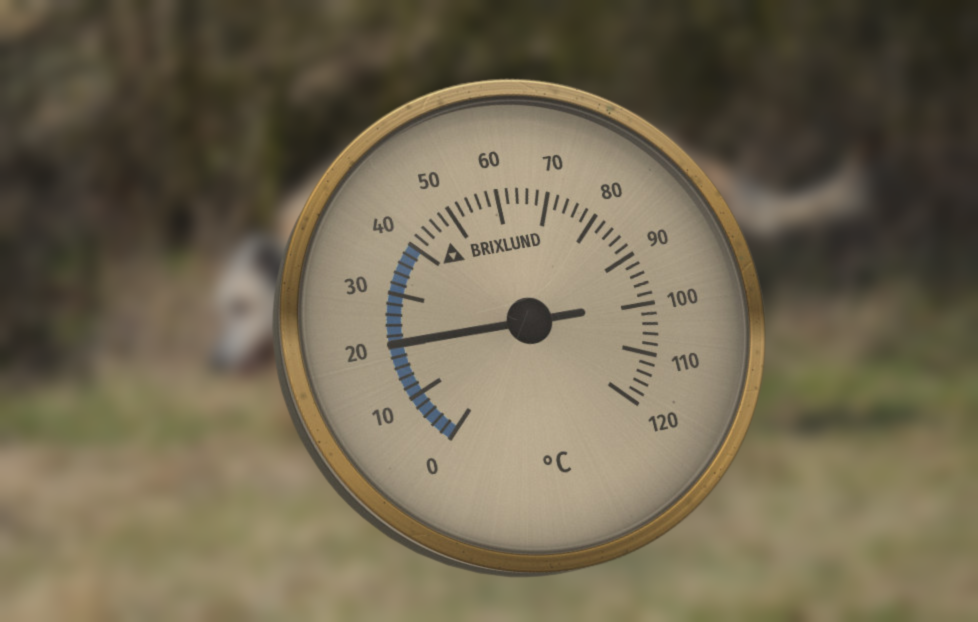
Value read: {"value": 20, "unit": "°C"}
